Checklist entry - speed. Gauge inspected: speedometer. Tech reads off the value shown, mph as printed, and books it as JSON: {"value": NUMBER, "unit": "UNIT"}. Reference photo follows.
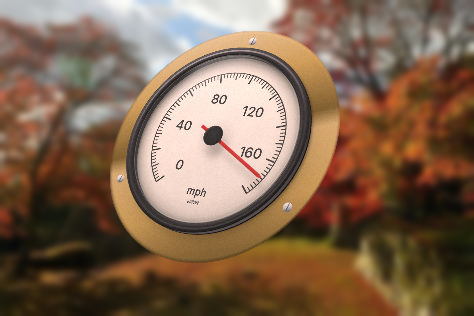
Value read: {"value": 170, "unit": "mph"}
